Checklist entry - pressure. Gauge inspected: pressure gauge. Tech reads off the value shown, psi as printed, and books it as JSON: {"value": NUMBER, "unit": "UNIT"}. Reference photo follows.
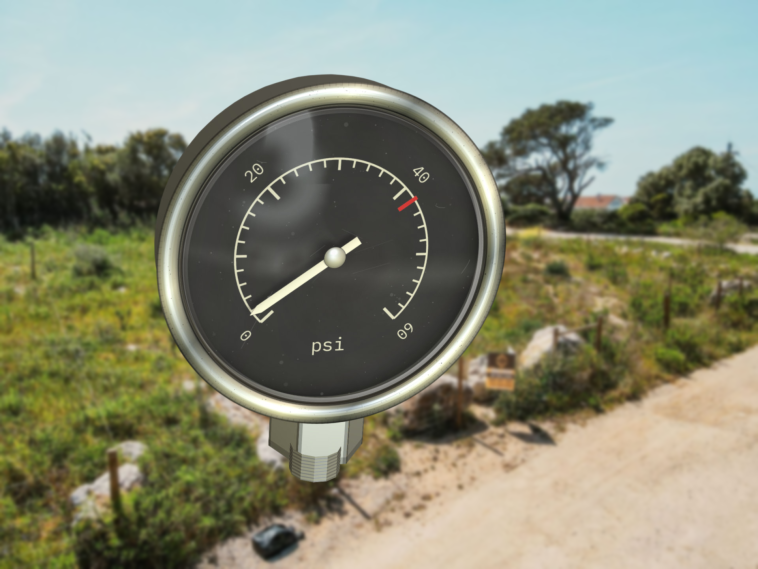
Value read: {"value": 2, "unit": "psi"}
